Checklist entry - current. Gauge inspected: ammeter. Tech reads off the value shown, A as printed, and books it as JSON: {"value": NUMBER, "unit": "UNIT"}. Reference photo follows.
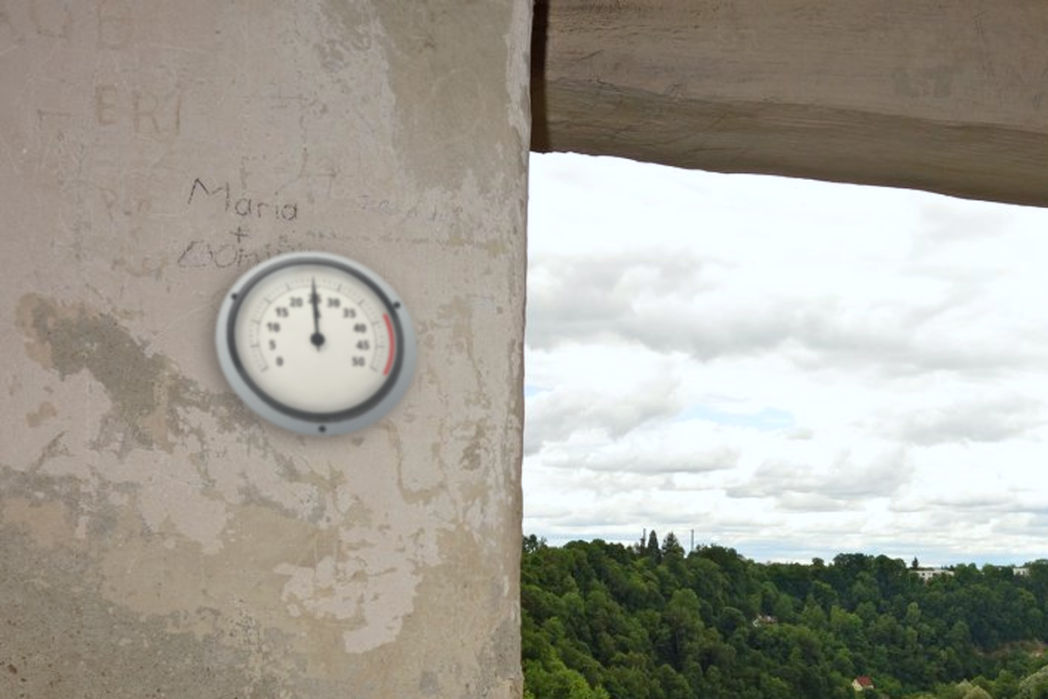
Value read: {"value": 25, "unit": "A"}
